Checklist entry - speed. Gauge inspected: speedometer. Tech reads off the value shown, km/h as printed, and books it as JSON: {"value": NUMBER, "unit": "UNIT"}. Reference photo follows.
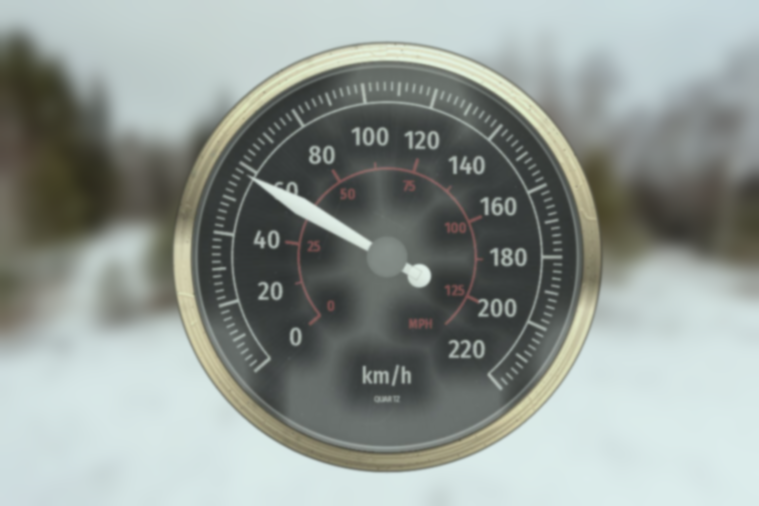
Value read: {"value": 58, "unit": "km/h"}
